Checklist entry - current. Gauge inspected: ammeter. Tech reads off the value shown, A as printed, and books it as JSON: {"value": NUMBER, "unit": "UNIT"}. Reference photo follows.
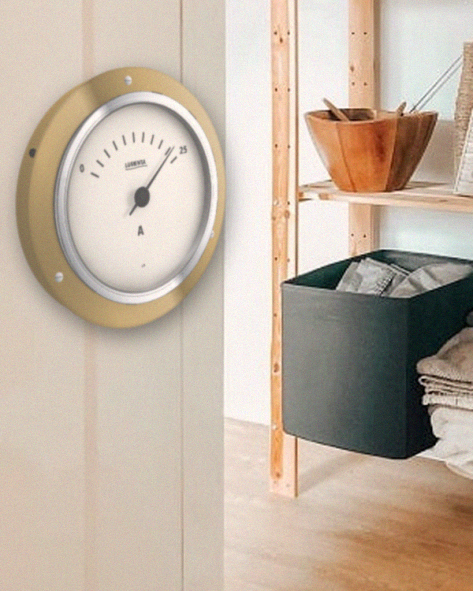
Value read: {"value": 22.5, "unit": "A"}
